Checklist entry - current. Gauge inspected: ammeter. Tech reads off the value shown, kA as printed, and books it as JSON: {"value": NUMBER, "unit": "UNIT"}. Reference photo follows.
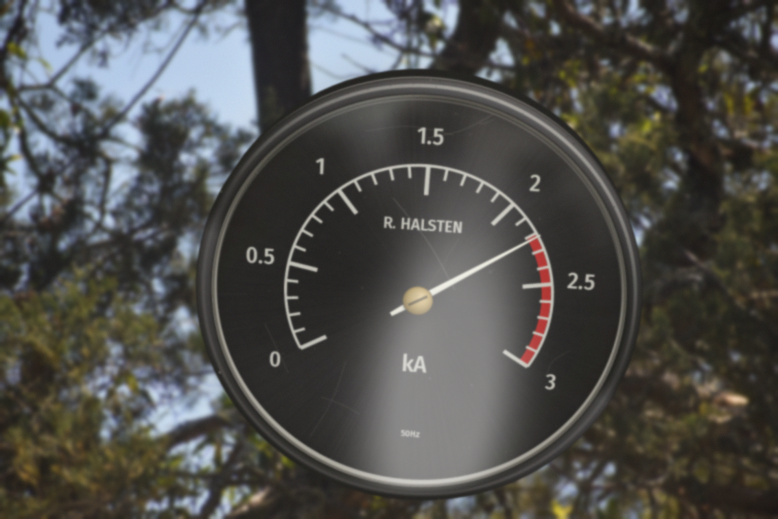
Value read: {"value": 2.2, "unit": "kA"}
